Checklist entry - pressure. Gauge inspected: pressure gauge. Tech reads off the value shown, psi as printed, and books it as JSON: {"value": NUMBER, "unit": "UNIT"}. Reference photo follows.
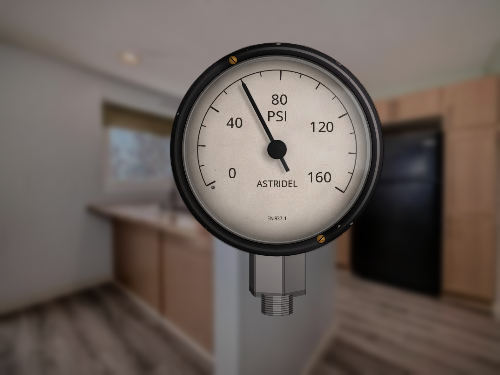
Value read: {"value": 60, "unit": "psi"}
